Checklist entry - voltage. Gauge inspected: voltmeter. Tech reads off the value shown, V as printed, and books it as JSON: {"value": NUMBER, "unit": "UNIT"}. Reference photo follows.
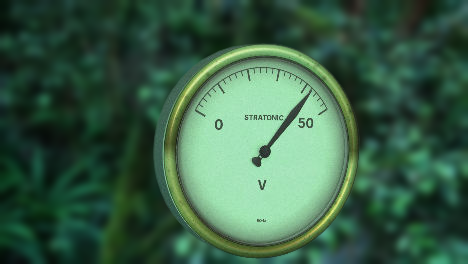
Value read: {"value": 42, "unit": "V"}
